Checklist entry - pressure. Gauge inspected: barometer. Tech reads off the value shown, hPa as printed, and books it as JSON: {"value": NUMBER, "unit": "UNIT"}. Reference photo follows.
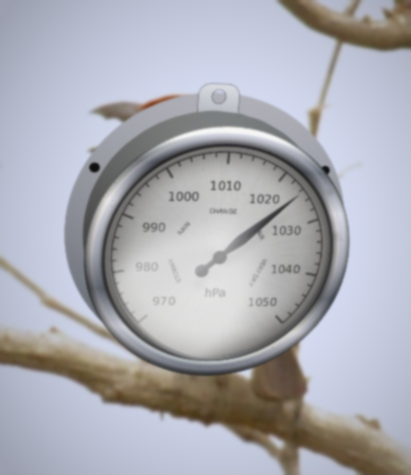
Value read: {"value": 1024, "unit": "hPa"}
